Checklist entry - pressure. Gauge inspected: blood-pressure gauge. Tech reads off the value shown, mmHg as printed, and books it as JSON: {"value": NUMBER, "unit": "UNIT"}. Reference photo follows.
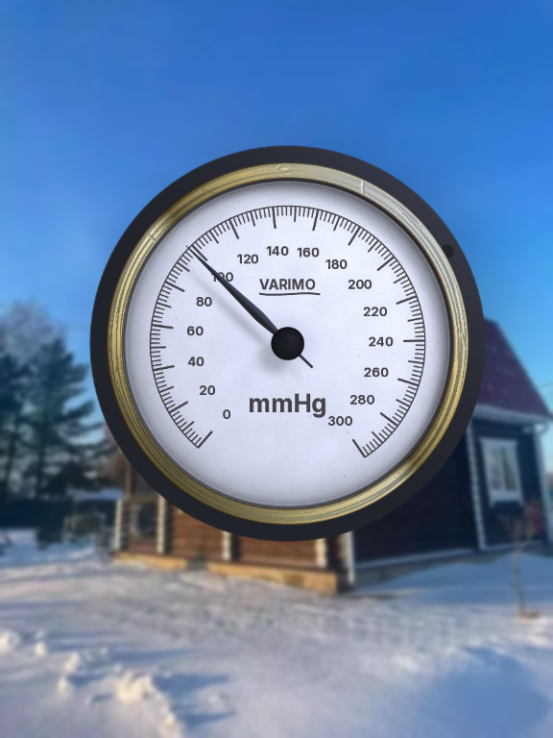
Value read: {"value": 98, "unit": "mmHg"}
